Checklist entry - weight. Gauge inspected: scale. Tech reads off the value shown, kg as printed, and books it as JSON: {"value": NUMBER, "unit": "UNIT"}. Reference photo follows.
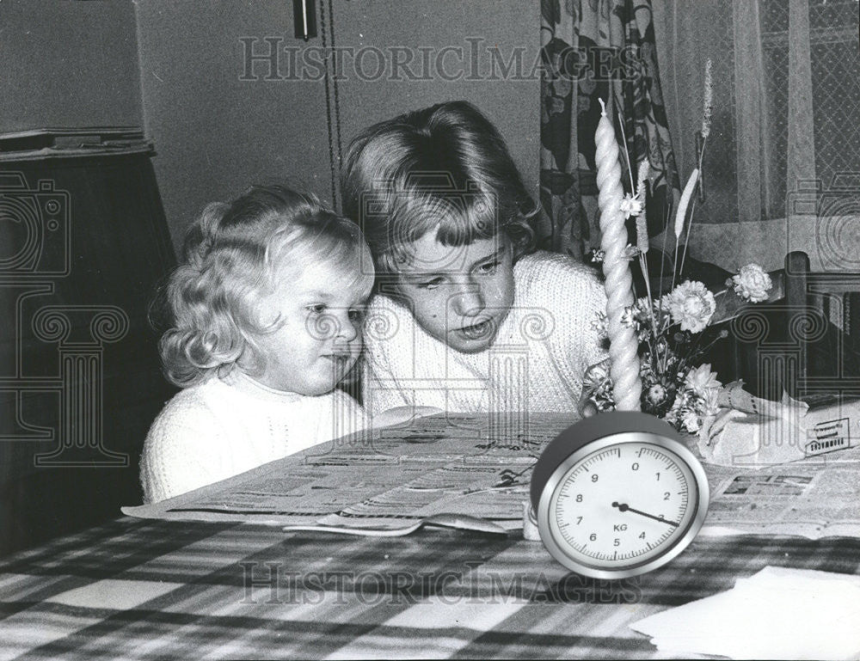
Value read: {"value": 3, "unit": "kg"}
